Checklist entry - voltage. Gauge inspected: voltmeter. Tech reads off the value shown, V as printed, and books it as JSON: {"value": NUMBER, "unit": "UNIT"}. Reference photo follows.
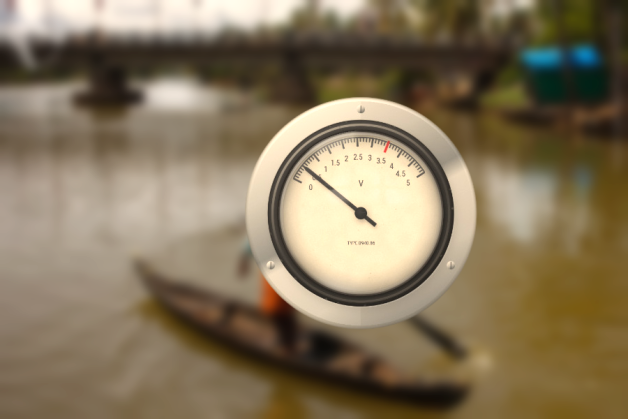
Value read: {"value": 0.5, "unit": "V"}
